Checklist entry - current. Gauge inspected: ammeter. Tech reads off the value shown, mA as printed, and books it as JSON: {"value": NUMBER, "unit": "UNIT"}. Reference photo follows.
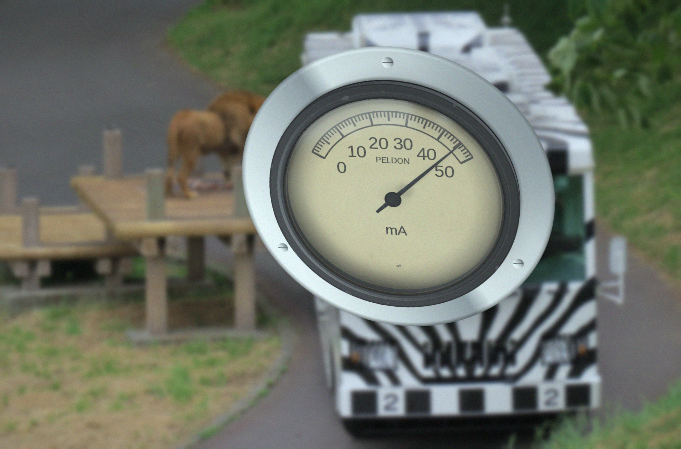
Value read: {"value": 45, "unit": "mA"}
